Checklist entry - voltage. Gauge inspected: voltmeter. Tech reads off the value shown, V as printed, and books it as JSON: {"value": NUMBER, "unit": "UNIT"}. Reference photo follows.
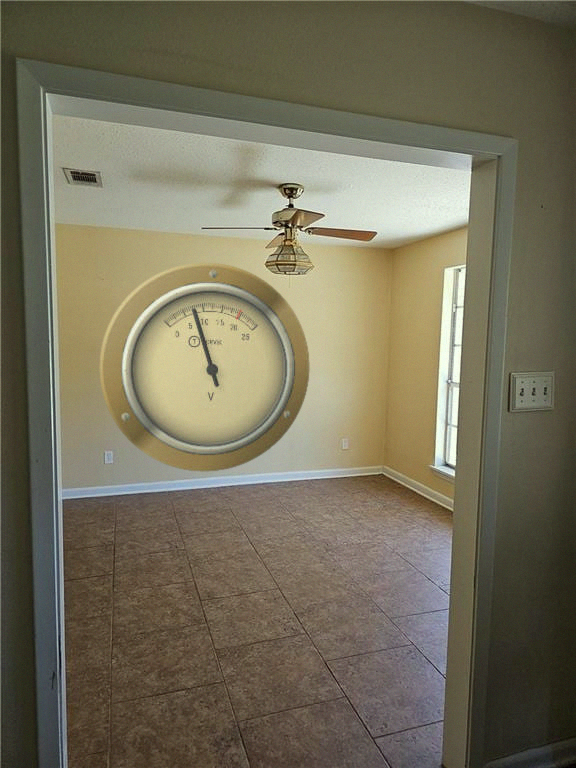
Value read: {"value": 7.5, "unit": "V"}
